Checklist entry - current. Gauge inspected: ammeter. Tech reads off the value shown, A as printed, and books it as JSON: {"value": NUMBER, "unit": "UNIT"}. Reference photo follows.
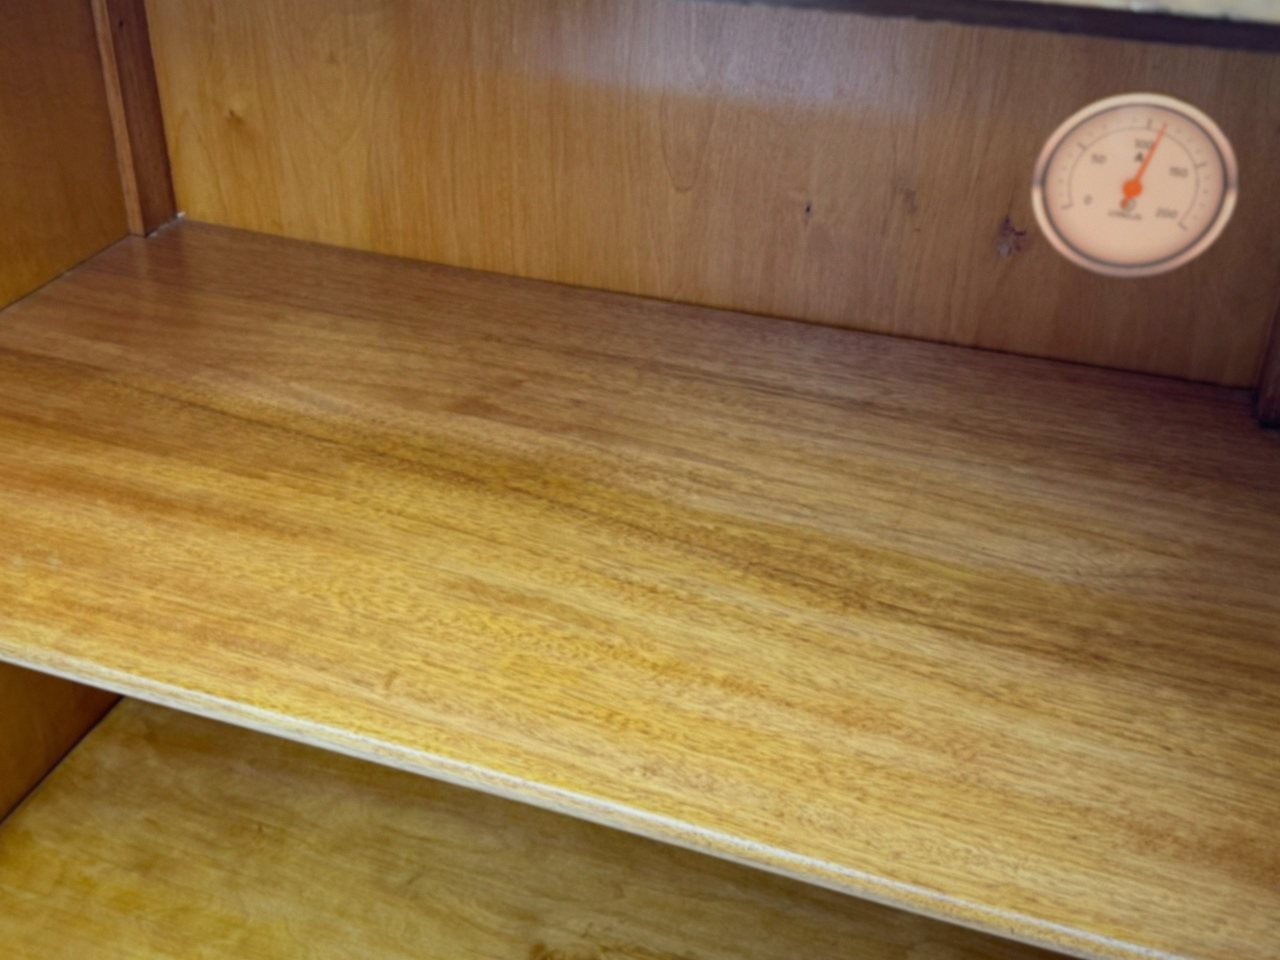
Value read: {"value": 110, "unit": "A"}
